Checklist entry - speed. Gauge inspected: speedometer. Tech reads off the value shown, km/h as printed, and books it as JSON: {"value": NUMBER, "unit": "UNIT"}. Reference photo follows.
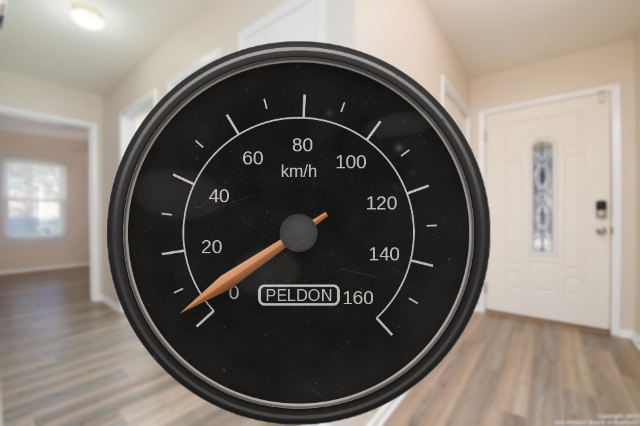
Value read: {"value": 5, "unit": "km/h"}
